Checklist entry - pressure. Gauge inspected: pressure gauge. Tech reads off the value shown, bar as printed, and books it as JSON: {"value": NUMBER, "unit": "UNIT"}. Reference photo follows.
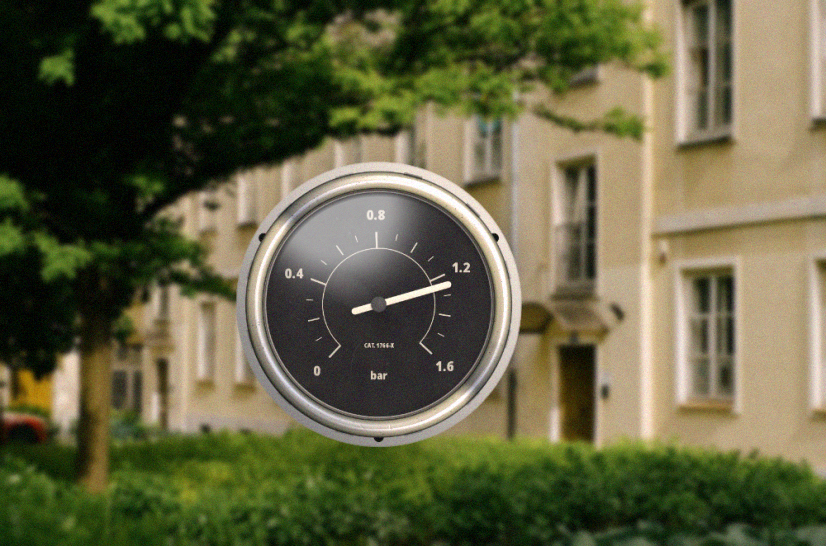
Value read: {"value": 1.25, "unit": "bar"}
